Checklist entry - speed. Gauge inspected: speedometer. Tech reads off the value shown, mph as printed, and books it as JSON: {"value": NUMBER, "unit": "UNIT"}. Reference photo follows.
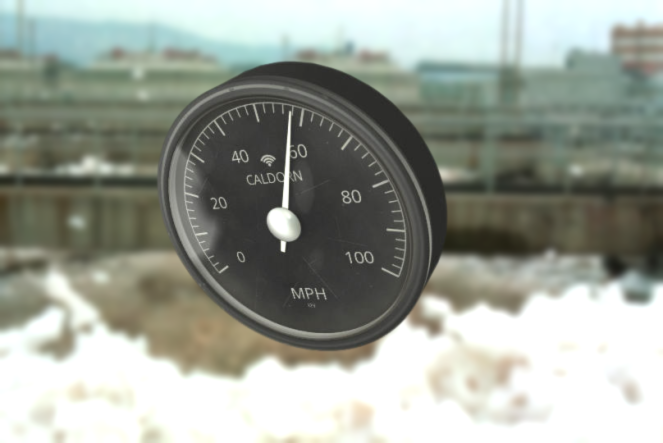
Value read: {"value": 58, "unit": "mph"}
